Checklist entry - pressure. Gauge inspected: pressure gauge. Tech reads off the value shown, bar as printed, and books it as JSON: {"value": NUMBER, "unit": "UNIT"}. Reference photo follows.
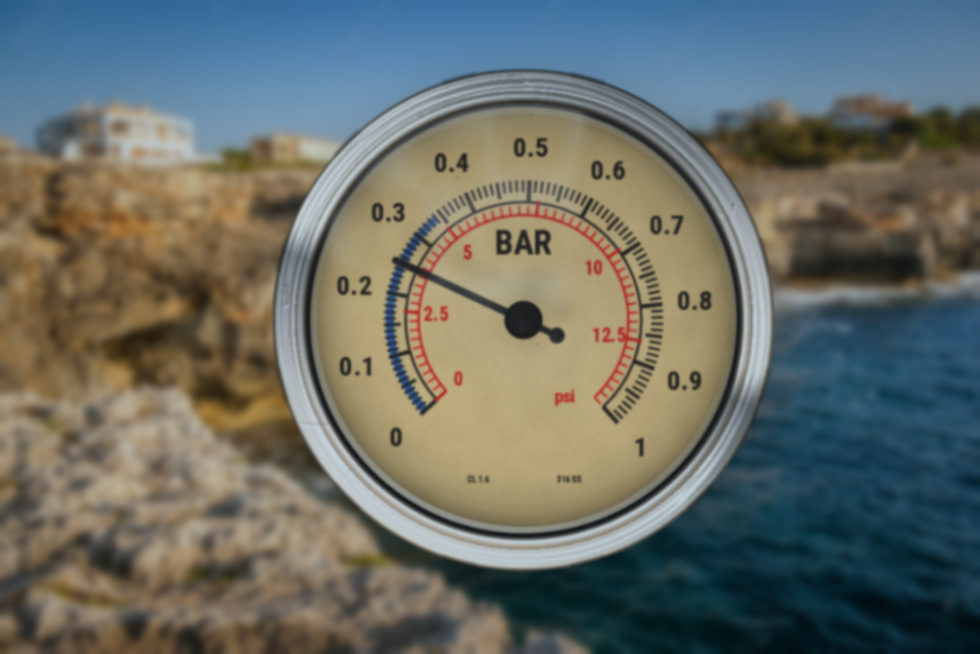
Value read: {"value": 0.25, "unit": "bar"}
